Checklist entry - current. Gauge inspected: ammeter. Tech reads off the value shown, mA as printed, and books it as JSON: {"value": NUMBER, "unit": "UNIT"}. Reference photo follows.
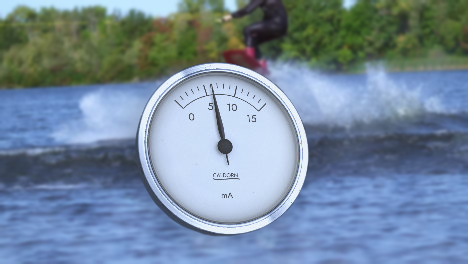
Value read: {"value": 6, "unit": "mA"}
